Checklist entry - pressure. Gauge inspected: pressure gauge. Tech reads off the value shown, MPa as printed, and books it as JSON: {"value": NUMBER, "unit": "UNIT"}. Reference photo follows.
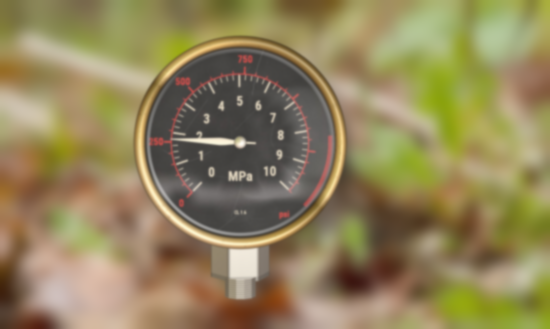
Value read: {"value": 1.8, "unit": "MPa"}
